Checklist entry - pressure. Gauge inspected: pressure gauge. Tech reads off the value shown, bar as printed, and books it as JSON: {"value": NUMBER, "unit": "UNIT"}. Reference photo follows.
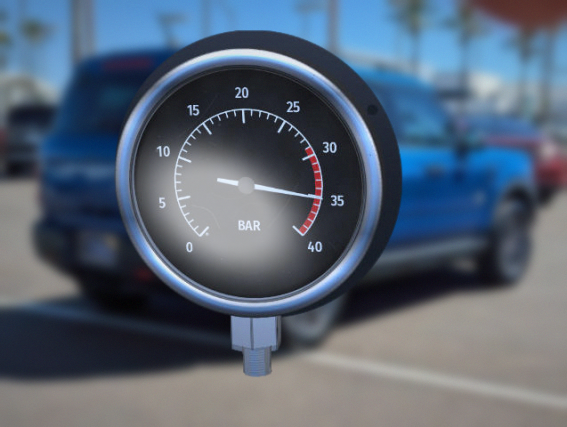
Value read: {"value": 35, "unit": "bar"}
